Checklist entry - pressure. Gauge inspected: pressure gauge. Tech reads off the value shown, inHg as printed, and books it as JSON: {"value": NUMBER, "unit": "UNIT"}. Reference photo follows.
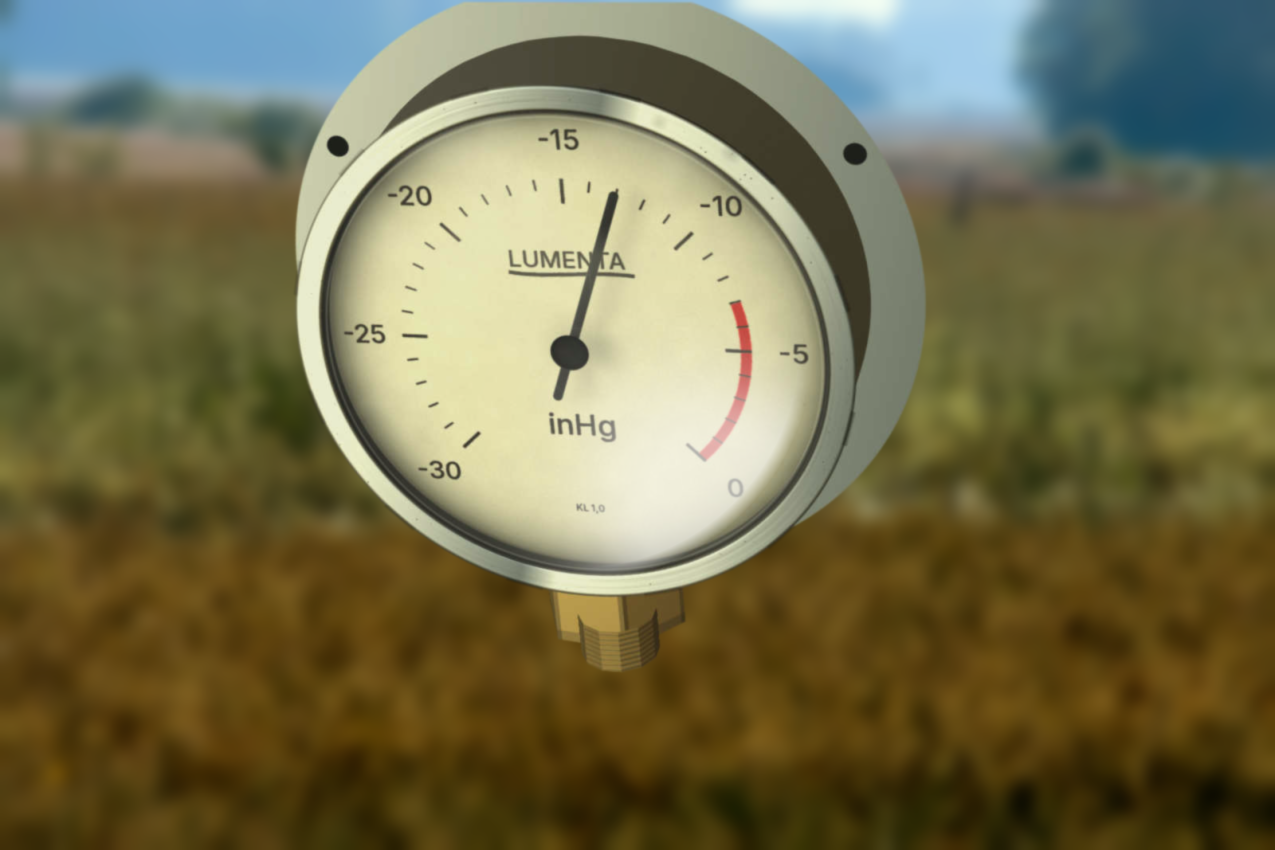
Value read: {"value": -13, "unit": "inHg"}
